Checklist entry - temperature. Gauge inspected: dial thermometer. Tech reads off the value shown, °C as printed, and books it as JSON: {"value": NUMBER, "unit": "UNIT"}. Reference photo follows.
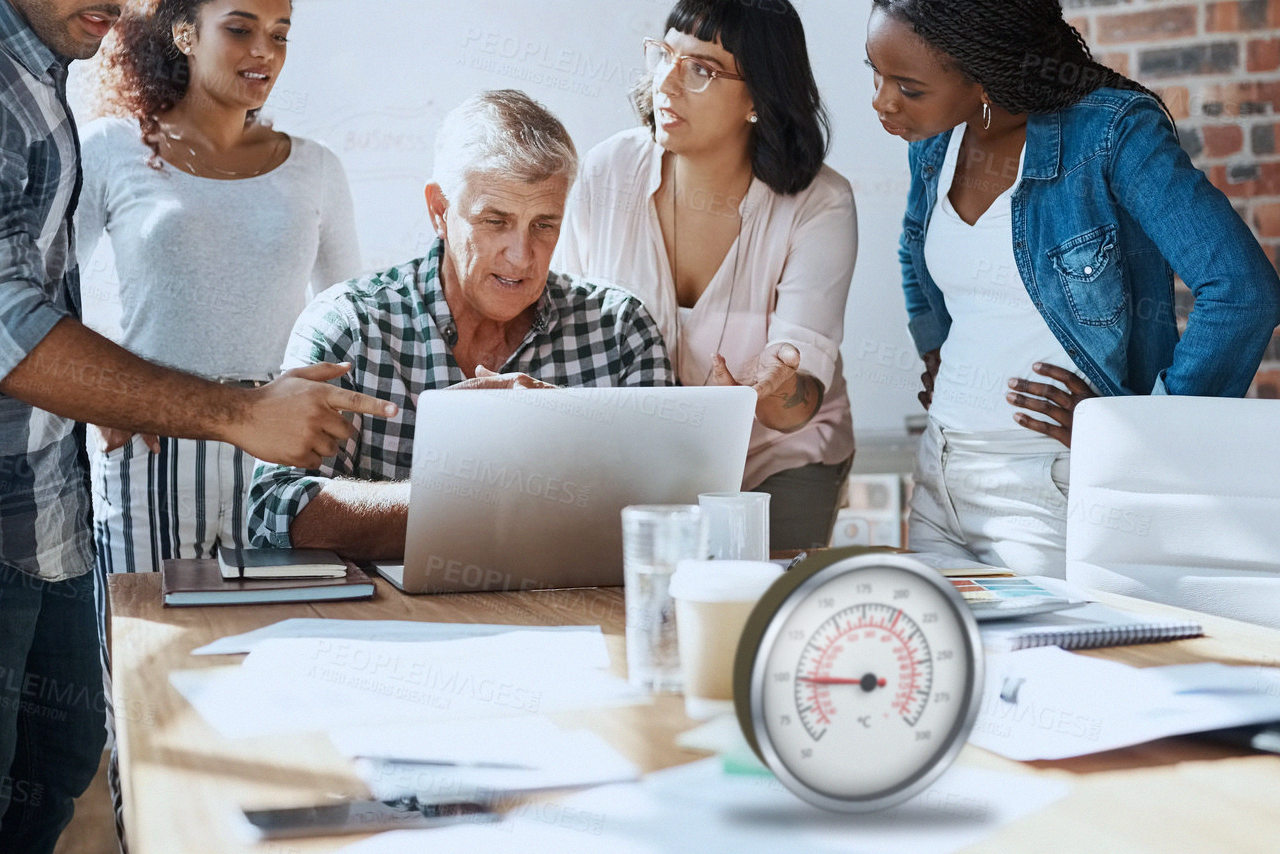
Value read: {"value": 100, "unit": "°C"}
